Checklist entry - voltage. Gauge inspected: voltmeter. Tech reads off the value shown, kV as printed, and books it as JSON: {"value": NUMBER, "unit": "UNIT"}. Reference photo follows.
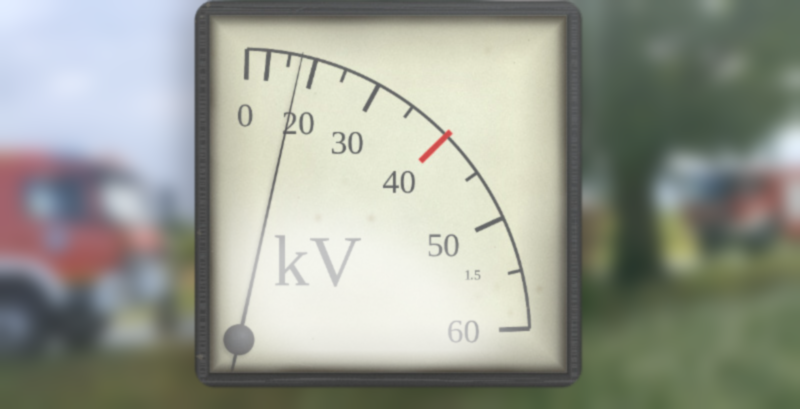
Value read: {"value": 17.5, "unit": "kV"}
